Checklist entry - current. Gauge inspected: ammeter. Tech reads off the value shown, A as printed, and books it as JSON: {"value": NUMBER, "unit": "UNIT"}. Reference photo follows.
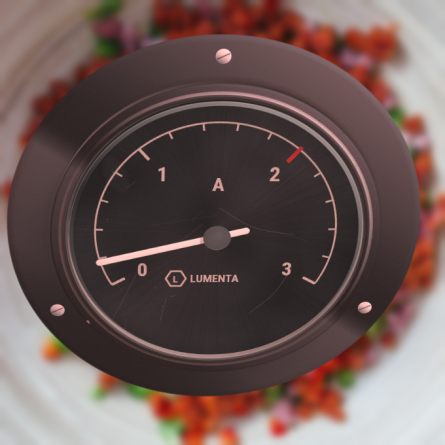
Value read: {"value": 0.2, "unit": "A"}
